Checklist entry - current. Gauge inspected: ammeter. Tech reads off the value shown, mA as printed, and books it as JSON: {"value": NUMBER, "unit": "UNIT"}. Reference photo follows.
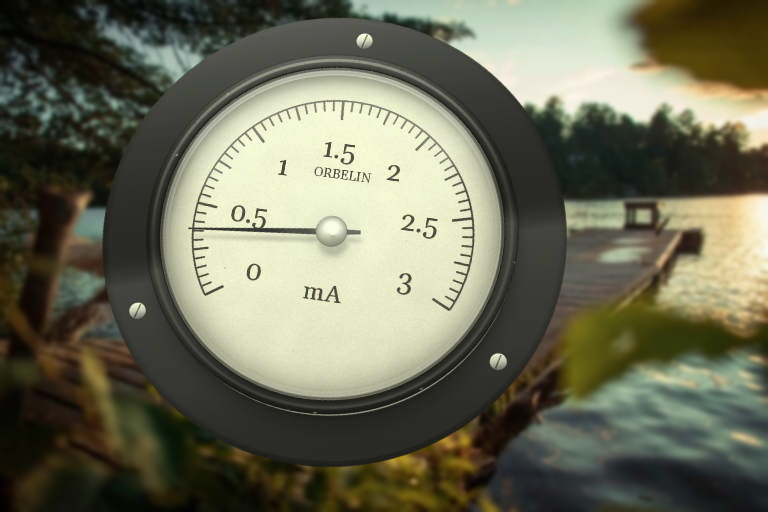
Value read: {"value": 0.35, "unit": "mA"}
